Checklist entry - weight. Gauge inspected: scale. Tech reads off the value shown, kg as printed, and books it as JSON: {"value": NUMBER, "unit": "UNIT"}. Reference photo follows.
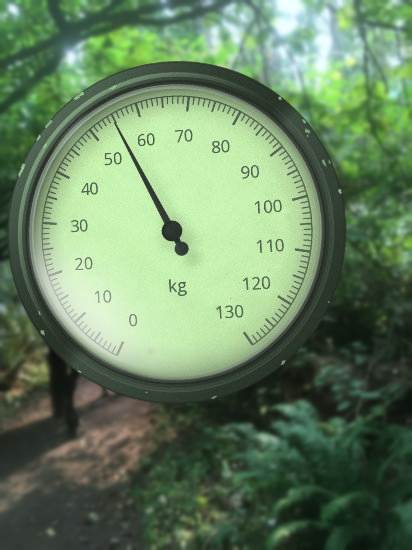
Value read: {"value": 55, "unit": "kg"}
